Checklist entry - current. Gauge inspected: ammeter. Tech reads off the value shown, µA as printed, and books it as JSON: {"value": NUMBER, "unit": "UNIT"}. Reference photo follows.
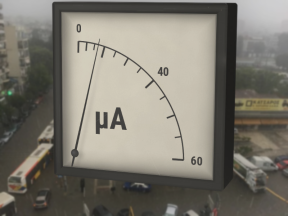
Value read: {"value": 17.5, "unit": "µA"}
